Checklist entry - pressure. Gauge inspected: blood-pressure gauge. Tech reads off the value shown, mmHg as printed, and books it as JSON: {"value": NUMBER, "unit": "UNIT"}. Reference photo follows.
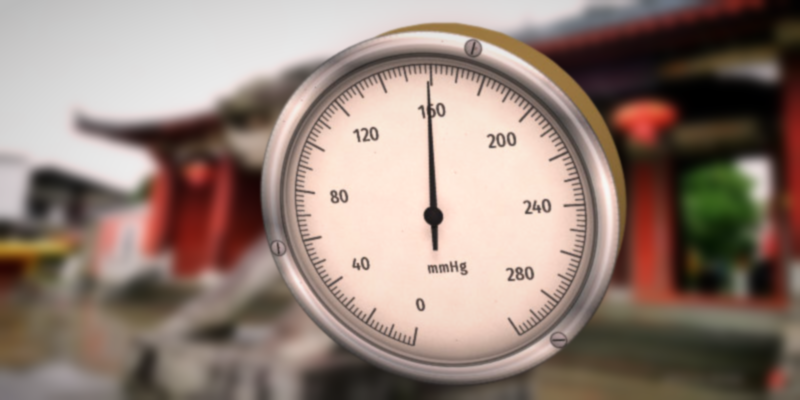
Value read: {"value": 160, "unit": "mmHg"}
